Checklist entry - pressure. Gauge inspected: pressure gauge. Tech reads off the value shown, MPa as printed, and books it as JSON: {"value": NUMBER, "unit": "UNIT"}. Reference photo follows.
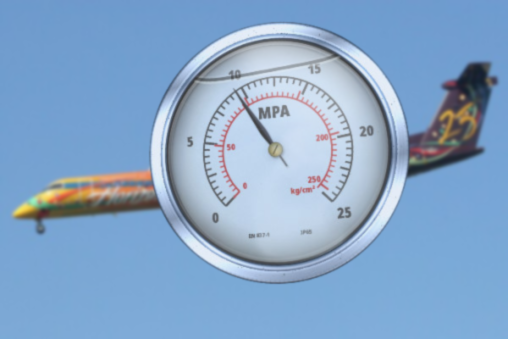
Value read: {"value": 9.5, "unit": "MPa"}
